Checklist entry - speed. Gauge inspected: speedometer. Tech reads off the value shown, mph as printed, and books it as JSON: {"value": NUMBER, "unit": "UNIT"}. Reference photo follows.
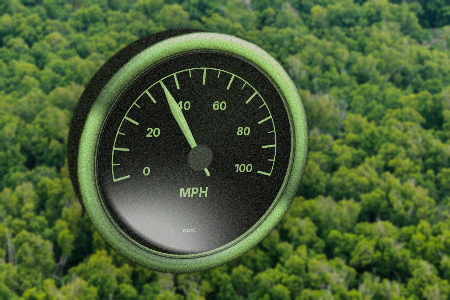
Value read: {"value": 35, "unit": "mph"}
